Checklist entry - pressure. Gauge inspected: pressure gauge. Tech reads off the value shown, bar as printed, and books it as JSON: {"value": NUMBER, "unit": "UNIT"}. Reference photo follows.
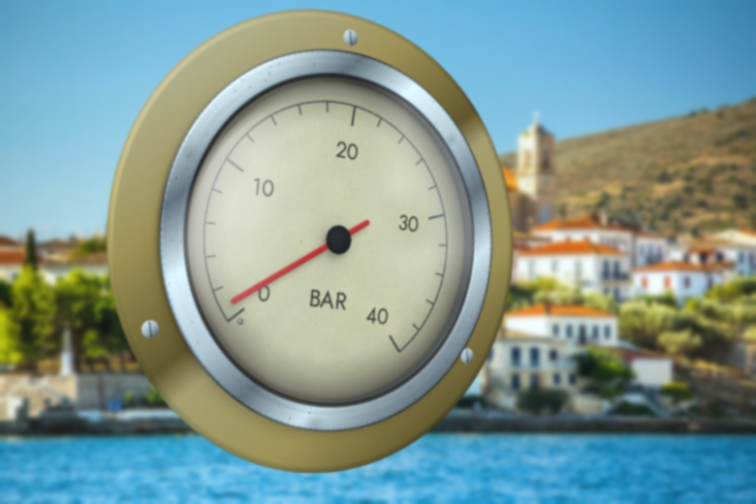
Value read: {"value": 1, "unit": "bar"}
